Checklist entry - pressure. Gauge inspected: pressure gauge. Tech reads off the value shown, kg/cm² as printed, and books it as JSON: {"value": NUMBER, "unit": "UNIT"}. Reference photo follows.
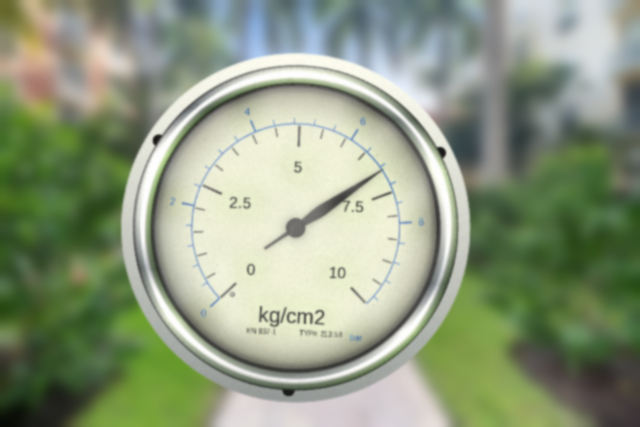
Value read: {"value": 7, "unit": "kg/cm²"}
